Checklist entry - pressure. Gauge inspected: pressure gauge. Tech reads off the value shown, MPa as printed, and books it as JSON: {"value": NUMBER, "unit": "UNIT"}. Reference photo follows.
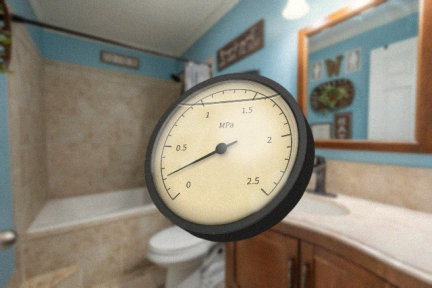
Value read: {"value": 0.2, "unit": "MPa"}
